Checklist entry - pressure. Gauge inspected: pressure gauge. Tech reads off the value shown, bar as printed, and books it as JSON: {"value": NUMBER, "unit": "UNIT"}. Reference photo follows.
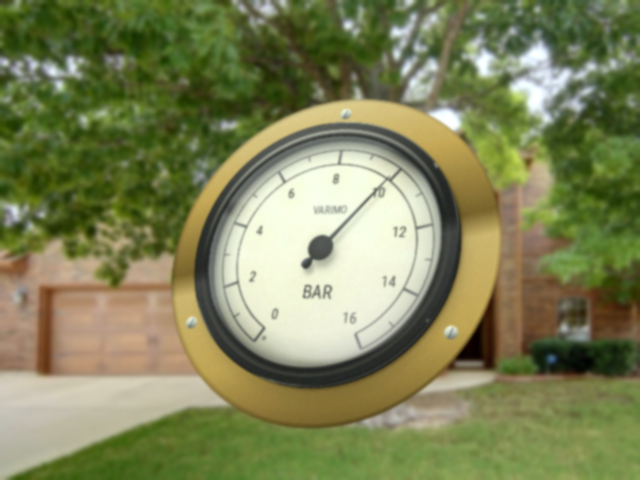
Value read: {"value": 10, "unit": "bar"}
